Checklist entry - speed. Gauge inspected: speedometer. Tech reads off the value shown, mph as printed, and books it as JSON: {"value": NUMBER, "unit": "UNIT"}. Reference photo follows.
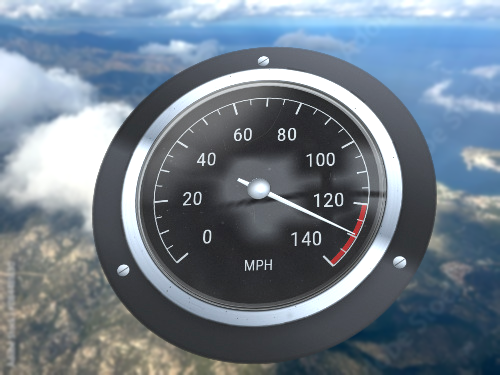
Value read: {"value": 130, "unit": "mph"}
